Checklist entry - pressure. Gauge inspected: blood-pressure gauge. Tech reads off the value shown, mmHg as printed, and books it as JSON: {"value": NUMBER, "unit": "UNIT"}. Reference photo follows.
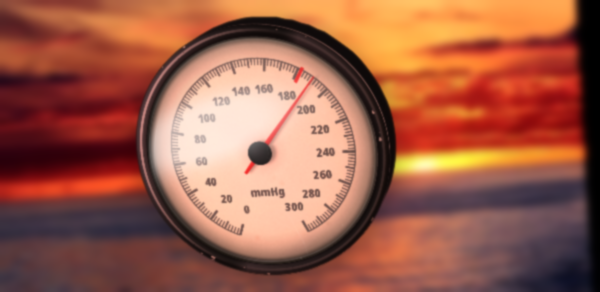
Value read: {"value": 190, "unit": "mmHg"}
